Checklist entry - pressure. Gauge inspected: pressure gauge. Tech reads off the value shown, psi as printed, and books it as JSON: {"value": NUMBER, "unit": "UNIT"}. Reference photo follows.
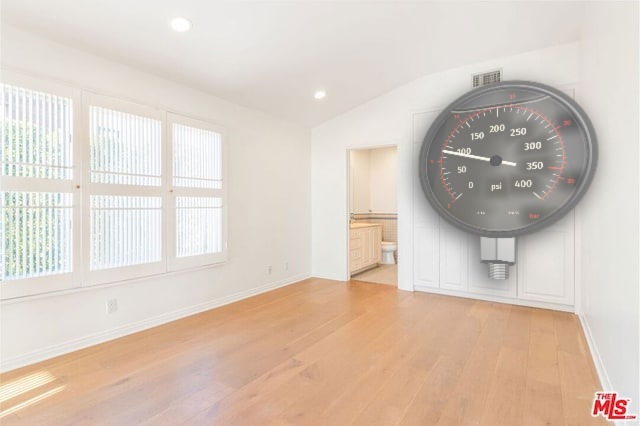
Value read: {"value": 90, "unit": "psi"}
